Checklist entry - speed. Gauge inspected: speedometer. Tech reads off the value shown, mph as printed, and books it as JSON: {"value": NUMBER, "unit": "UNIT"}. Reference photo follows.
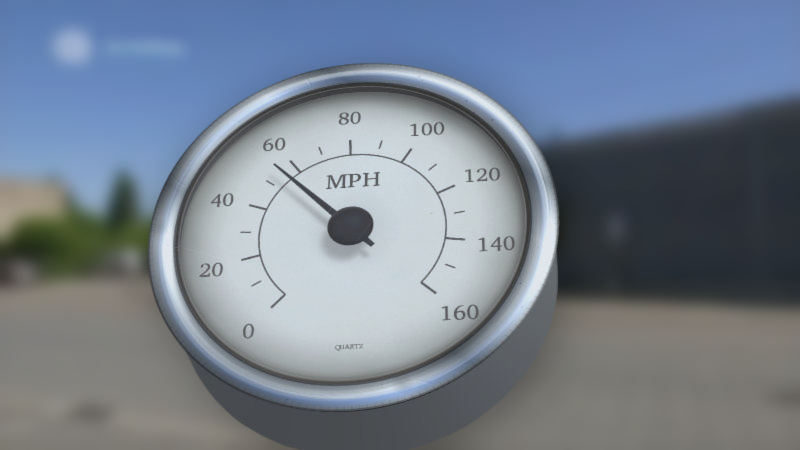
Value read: {"value": 55, "unit": "mph"}
